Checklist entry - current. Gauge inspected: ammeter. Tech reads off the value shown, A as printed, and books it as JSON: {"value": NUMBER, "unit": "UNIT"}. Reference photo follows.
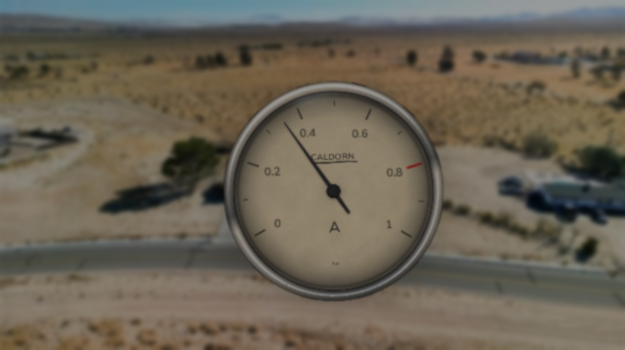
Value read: {"value": 0.35, "unit": "A"}
